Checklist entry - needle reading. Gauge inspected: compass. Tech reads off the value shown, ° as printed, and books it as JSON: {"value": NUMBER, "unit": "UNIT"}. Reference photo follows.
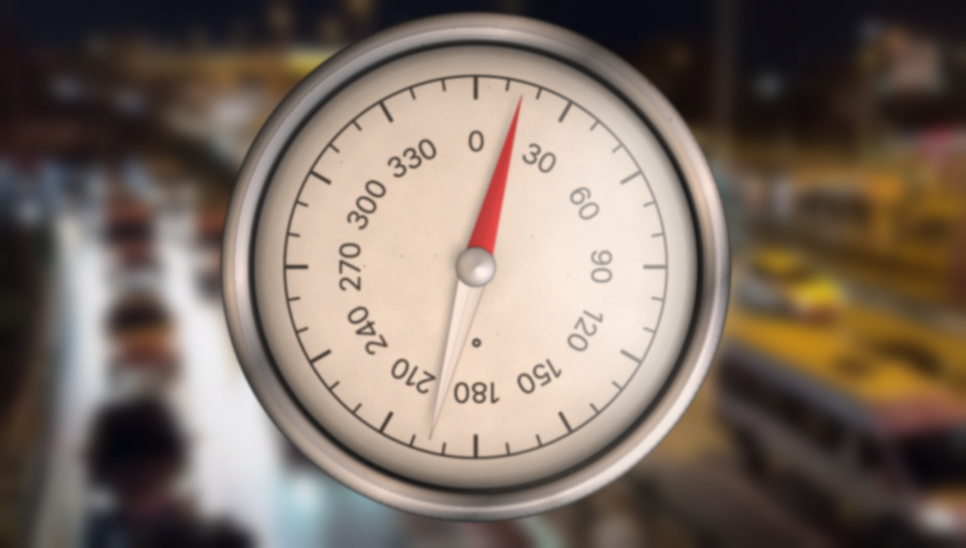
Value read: {"value": 15, "unit": "°"}
